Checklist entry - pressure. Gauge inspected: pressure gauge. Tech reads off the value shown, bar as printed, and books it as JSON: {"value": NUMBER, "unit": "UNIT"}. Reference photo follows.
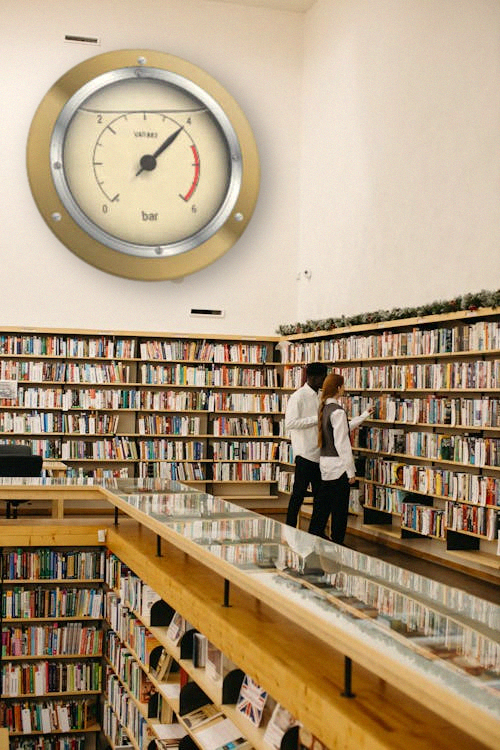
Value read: {"value": 4, "unit": "bar"}
